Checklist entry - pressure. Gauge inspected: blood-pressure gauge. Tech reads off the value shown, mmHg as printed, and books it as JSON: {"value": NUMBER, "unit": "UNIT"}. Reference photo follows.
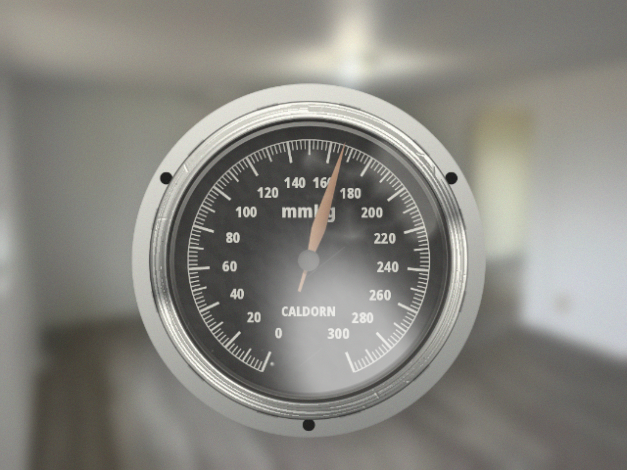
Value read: {"value": 166, "unit": "mmHg"}
